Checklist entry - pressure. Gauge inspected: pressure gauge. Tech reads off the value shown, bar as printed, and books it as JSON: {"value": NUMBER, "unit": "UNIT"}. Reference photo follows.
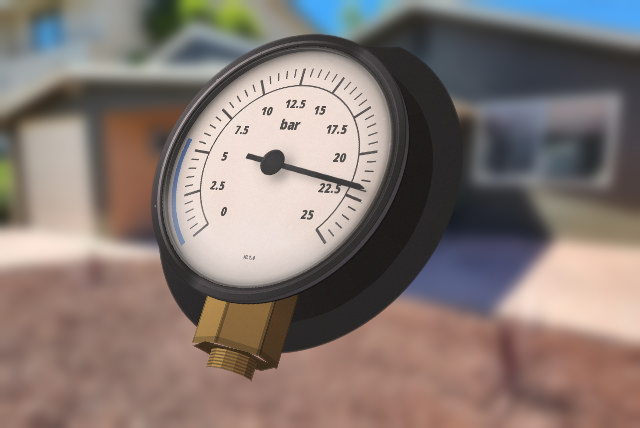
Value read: {"value": 22, "unit": "bar"}
